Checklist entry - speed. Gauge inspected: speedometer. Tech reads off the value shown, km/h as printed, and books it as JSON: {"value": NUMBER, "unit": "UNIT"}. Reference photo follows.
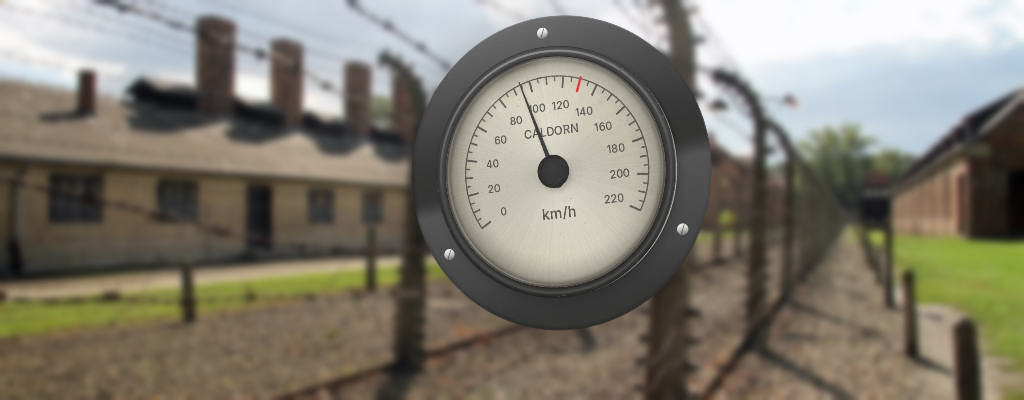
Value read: {"value": 95, "unit": "km/h"}
